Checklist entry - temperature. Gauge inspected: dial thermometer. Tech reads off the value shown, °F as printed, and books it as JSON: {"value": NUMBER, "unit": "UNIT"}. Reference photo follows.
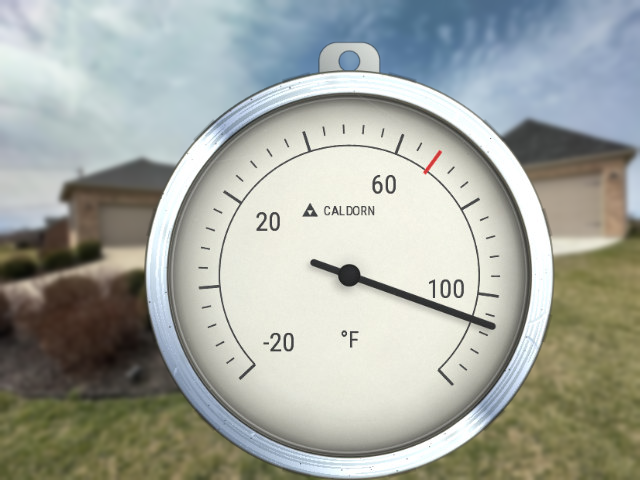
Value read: {"value": 106, "unit": "°F"}
